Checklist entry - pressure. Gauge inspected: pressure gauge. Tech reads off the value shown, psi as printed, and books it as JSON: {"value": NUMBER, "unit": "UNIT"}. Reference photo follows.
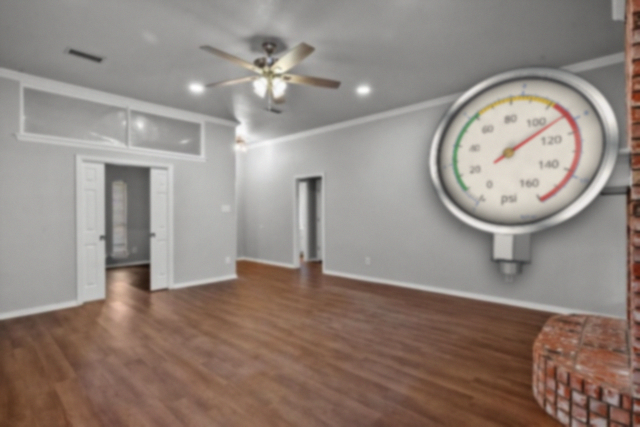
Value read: {"value": 110, "unit": "psi"}
